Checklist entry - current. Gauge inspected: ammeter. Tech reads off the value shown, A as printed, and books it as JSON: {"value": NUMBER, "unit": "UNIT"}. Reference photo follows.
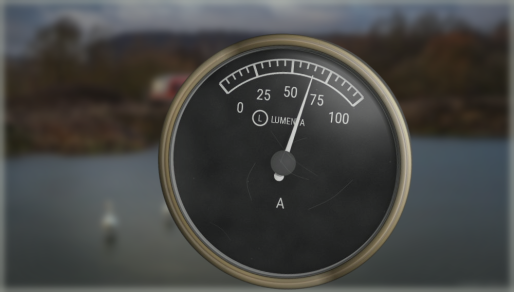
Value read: {"value": 65, "unit": "A"}
